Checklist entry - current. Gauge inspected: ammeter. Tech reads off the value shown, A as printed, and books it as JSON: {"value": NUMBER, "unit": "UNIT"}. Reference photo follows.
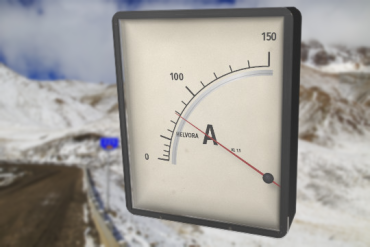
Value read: {"value": 80, "unit": "A"}
